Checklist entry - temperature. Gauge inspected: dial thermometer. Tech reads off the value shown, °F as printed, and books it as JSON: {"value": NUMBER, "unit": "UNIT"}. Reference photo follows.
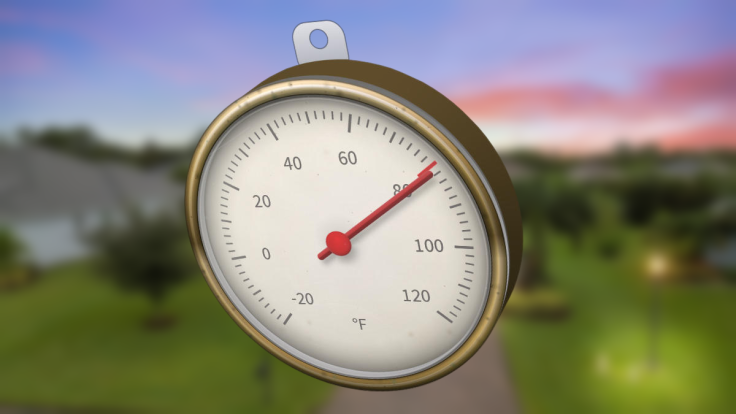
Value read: {"value": 81, "unit": "°F"}
